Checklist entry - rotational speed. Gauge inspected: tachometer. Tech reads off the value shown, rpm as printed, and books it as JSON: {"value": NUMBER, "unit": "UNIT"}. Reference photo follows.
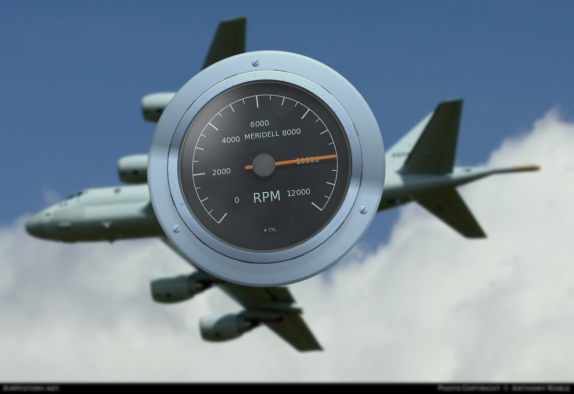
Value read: {"value": 10000, "unit": "rpm"}
